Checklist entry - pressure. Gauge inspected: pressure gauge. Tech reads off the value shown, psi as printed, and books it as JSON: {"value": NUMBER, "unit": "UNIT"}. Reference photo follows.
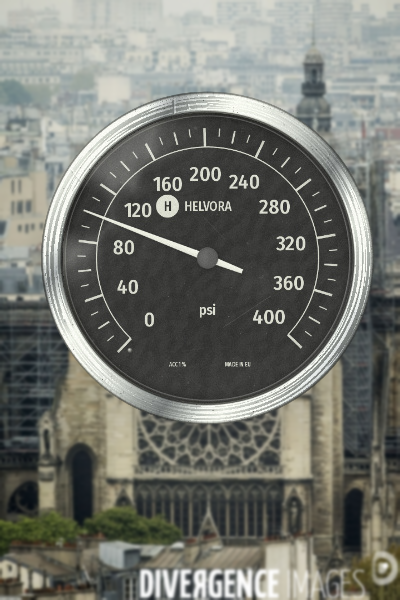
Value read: {"value": 100, "unit": "psi"}
